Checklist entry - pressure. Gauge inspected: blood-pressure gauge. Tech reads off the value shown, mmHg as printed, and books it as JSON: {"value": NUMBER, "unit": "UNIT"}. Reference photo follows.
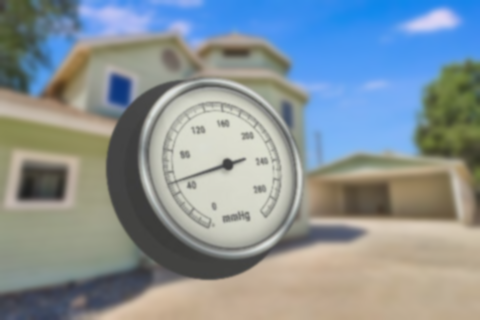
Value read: {"value": 50, "unit": "mmHg"}
